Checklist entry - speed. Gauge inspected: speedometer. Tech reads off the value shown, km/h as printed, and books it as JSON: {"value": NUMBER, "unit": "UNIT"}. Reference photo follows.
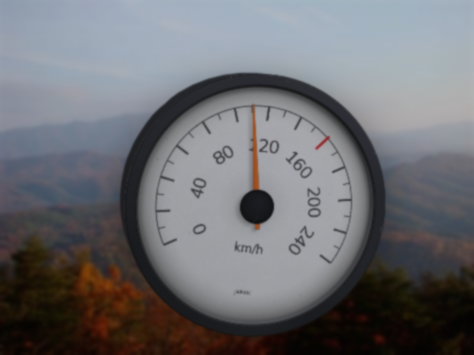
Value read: {"value": 110, "unit": "km/h"}
